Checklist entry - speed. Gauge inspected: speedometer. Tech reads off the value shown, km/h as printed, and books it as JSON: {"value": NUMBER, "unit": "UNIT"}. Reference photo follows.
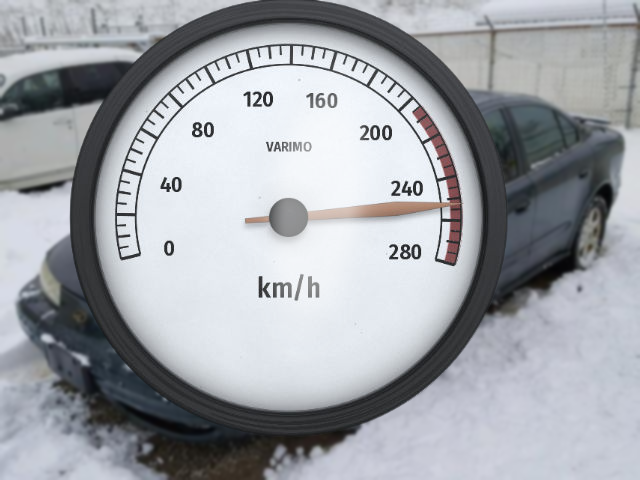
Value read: {"value": 252.5, "unit": "km/h"}
